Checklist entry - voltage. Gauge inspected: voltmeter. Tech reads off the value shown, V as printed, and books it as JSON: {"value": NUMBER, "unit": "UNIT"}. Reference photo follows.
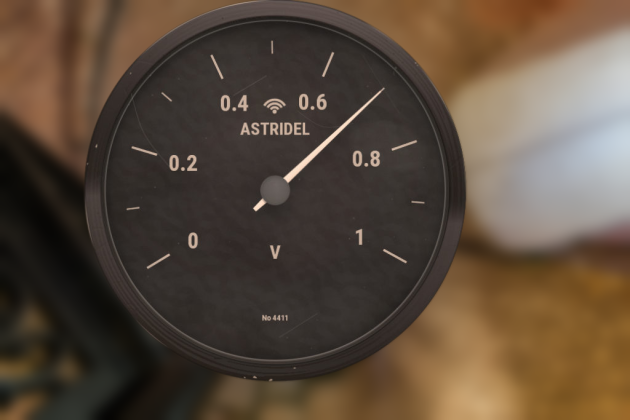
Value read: {"value": 0.7, "unit": "V"}
